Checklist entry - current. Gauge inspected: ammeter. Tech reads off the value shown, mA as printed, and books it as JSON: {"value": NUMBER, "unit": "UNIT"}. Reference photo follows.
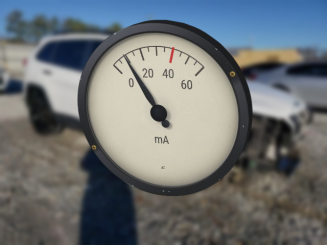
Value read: {"value": 10, "unit": "mA"}
